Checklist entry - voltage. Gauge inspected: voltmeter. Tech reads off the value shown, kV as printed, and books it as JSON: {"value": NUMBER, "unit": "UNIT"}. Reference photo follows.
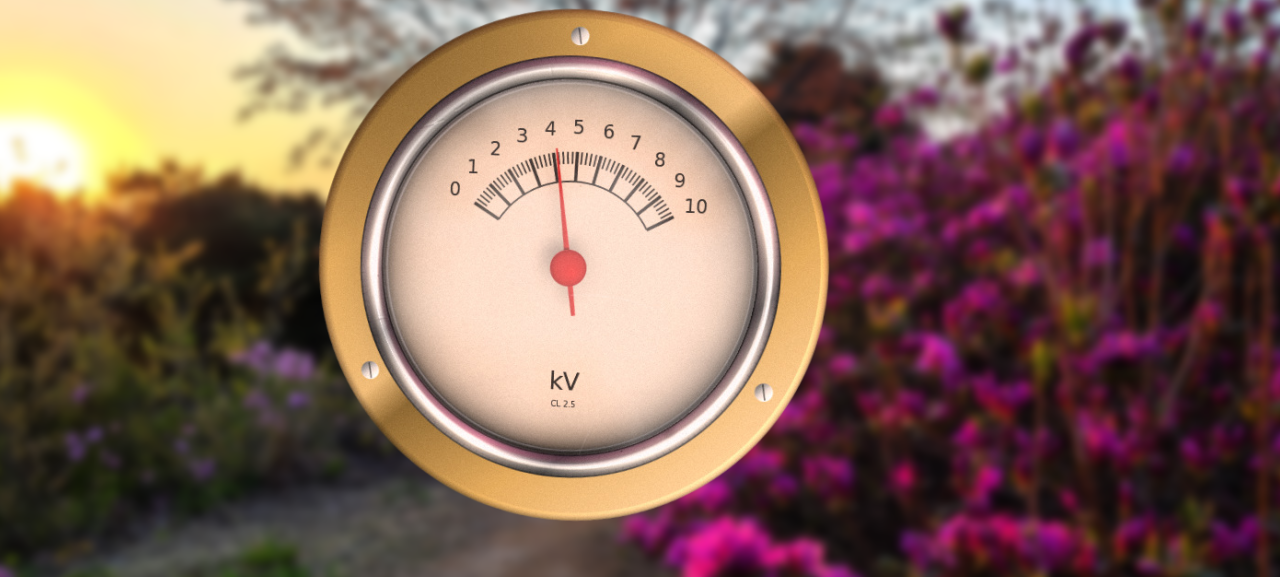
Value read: {"value": 4.2, "unit": "kV"}
